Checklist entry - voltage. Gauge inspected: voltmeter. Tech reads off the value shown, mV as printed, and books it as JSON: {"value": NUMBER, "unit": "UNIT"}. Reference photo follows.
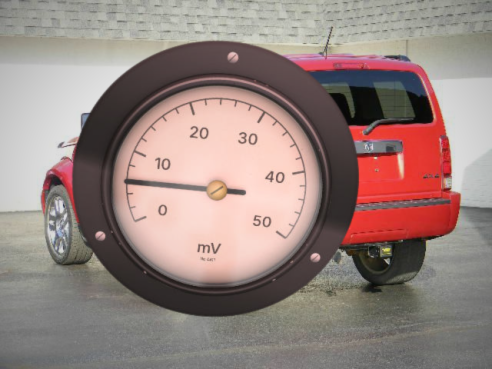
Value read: {"value": 6, "unit": "mV"}
